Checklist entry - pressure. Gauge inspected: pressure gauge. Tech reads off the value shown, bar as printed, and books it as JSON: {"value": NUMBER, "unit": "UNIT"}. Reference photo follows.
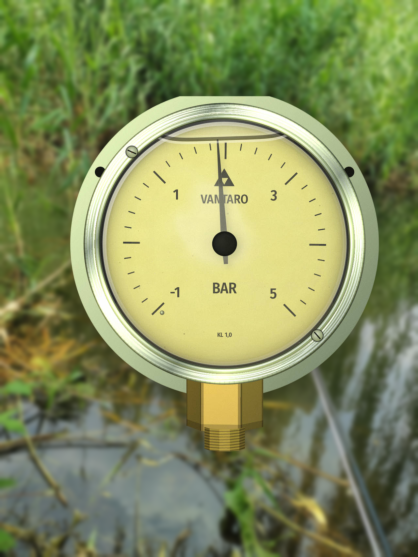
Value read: {"value": 1.9, "unit": "bar"}
